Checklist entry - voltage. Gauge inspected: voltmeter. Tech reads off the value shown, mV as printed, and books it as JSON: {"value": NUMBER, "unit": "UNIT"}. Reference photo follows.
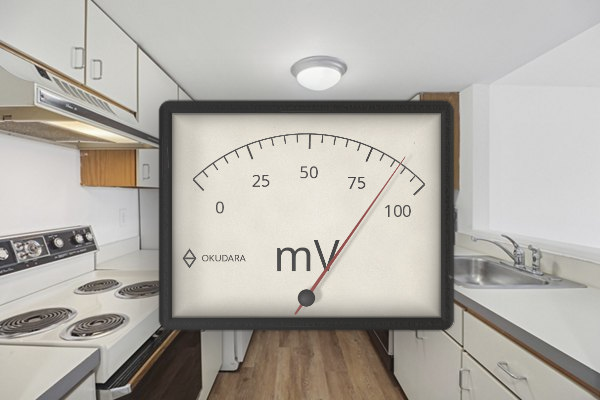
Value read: {"value": 87.5, "unit": "mV"}
